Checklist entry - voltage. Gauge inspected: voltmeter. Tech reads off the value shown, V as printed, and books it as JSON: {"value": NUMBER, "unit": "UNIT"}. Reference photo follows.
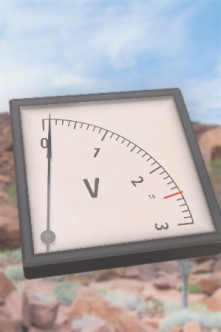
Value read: {"value": 0.1, "unit": "V"}
